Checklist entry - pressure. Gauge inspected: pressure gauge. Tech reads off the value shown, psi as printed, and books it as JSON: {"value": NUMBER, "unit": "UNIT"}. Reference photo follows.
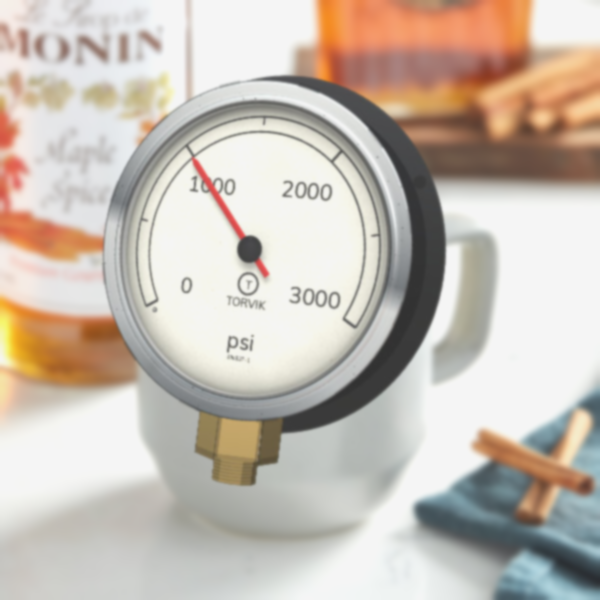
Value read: {"value": 1000, "unit": "psi"}
